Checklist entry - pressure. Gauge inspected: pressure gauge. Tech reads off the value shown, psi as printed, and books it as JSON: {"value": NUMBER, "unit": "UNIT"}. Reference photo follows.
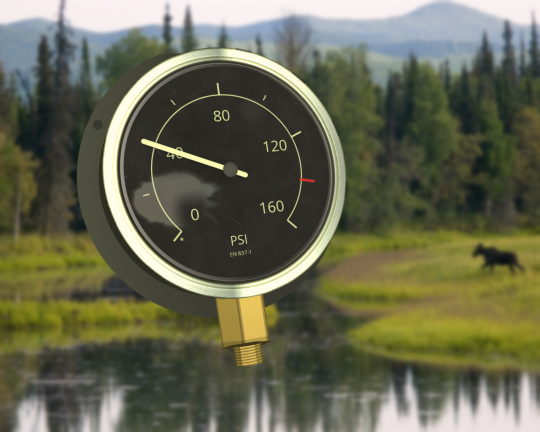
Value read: {"value": 40, "unit": "psi"}
